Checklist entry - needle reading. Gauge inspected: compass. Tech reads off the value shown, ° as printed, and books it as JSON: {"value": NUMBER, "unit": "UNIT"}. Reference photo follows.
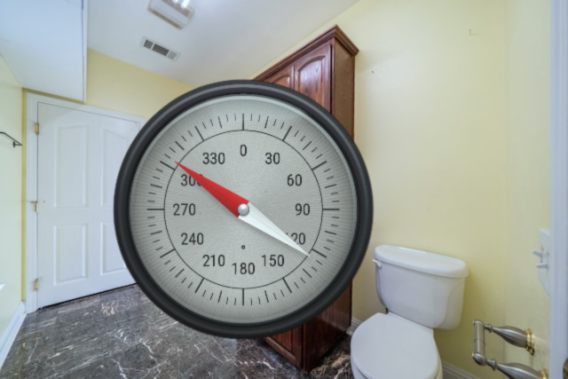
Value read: {"value": 305, "unit": "°"}
